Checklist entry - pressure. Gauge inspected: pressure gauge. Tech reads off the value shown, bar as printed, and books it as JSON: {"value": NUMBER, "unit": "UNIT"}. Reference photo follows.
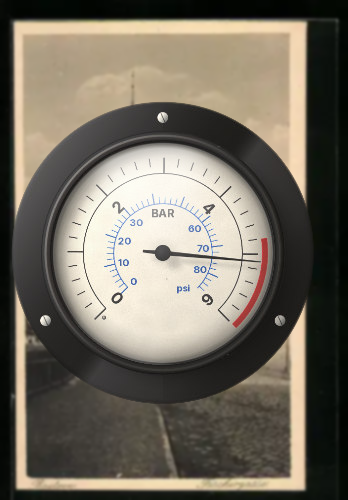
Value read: {"value": 5.1, "unit": "bar"}
